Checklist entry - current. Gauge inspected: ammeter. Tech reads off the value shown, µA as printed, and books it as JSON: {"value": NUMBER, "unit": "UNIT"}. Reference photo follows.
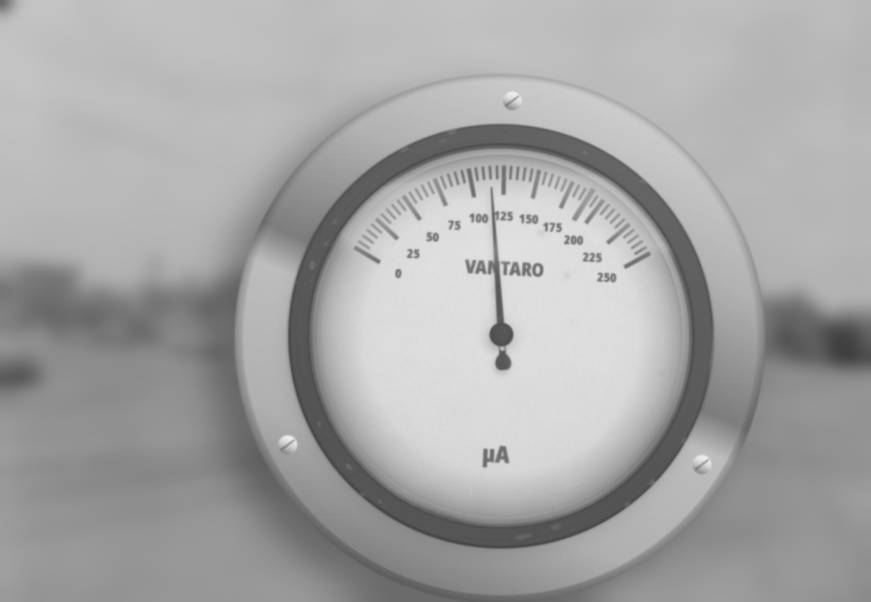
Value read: {"value": 115, "unit": "µA"}
